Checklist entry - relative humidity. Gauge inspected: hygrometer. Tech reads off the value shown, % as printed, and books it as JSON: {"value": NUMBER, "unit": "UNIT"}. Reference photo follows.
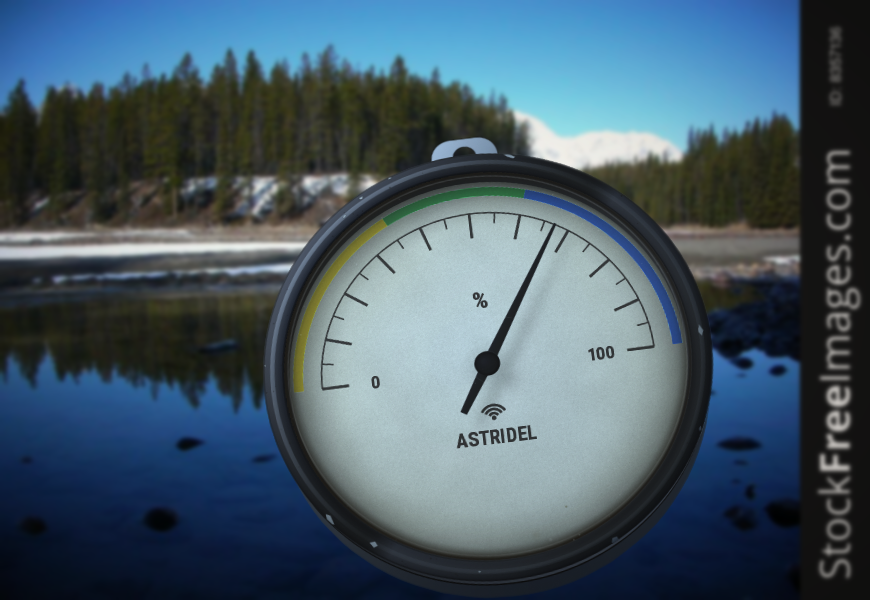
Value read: {"value": 67.5, "unit": "%"}
